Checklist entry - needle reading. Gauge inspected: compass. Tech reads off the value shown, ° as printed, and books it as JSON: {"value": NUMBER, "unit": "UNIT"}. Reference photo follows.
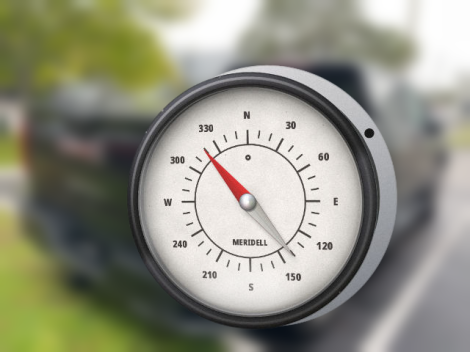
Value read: {"value": 320, "unit": "°"}
